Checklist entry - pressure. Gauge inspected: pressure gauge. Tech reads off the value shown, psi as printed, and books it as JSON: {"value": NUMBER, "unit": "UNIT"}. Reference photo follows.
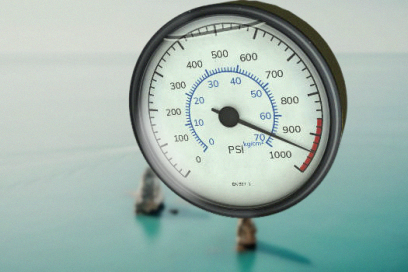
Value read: {"value": 940, "unit": "psi"}
